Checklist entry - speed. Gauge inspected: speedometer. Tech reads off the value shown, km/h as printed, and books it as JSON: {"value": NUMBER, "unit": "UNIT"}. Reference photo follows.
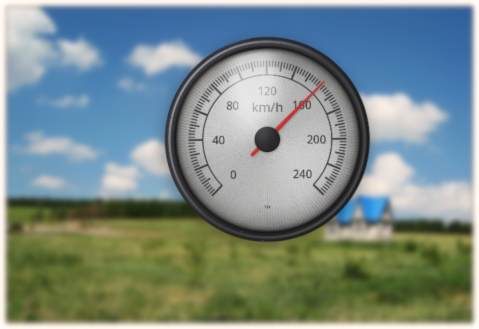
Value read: {"value": 160, "unit": "km/h"}
